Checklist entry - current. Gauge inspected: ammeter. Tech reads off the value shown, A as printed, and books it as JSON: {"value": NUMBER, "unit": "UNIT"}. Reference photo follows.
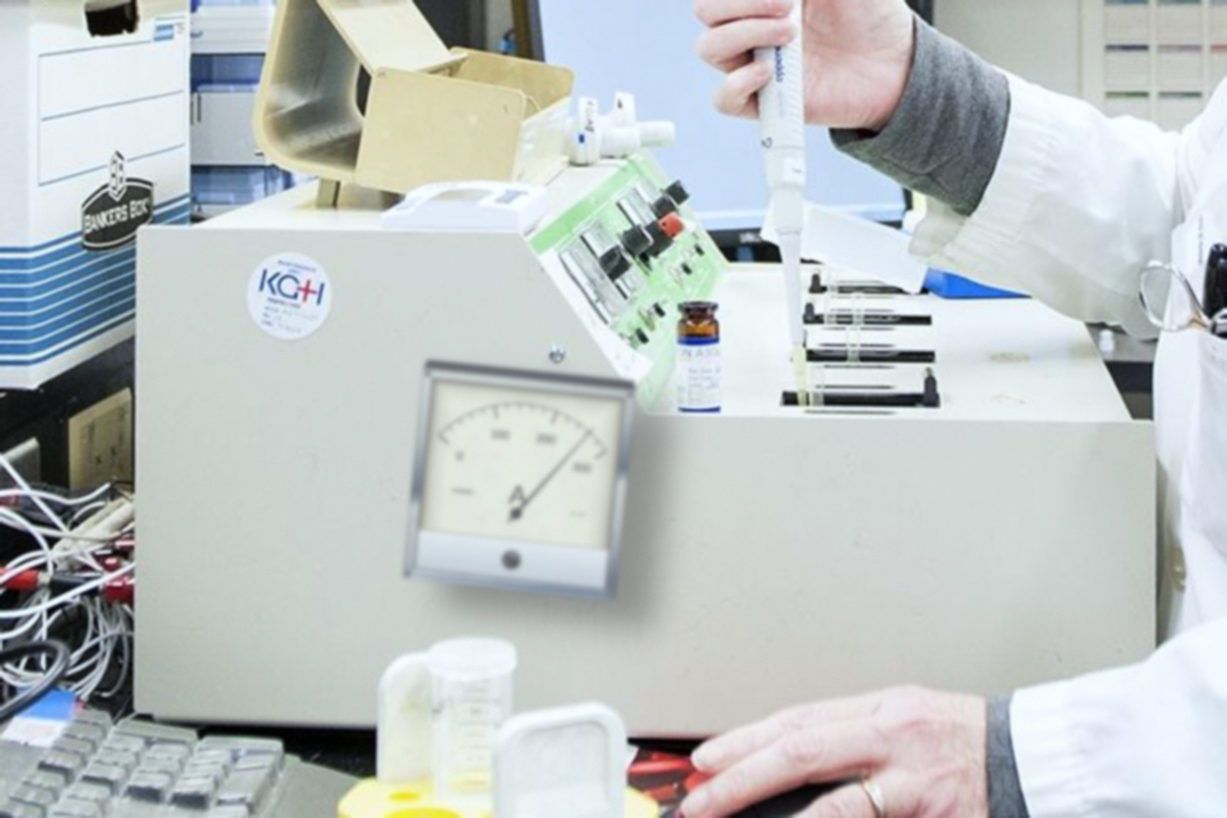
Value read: {"value": 260, "unit": "A"}
